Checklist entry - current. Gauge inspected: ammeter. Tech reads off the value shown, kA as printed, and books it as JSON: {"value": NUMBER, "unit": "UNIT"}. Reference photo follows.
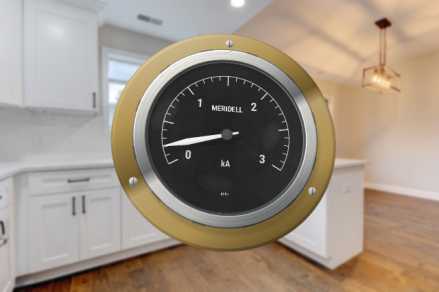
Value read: {"value": 0.2, "unit": "kA"}
